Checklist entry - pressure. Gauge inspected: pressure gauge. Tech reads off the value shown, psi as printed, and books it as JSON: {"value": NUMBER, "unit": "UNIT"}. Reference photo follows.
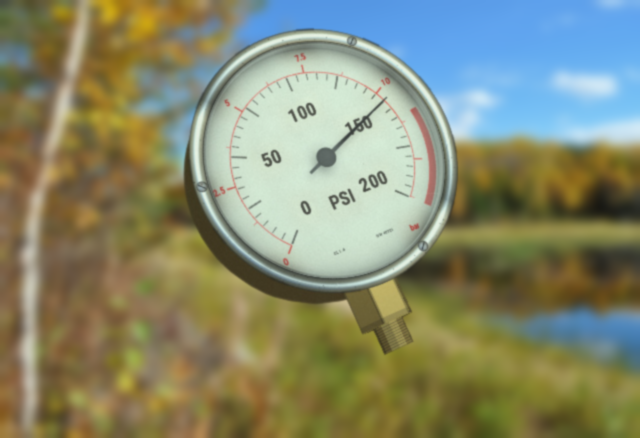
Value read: {"value": 150, "unit": "psi"}
